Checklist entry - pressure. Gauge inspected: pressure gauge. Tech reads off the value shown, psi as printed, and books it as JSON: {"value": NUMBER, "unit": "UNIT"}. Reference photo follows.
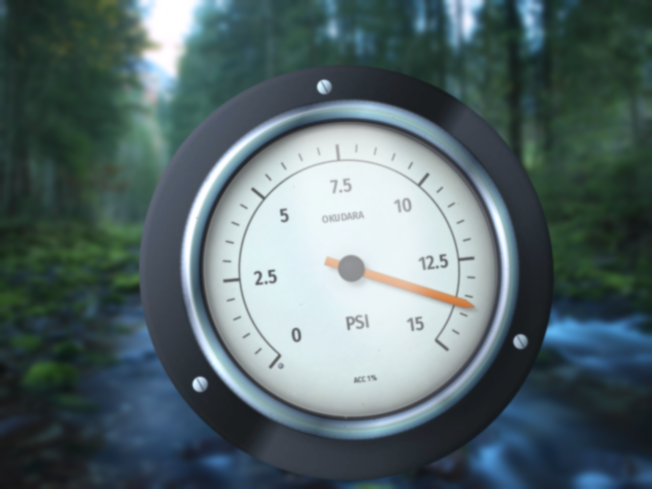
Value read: {"value": 13.75, "unit": "psi"}
